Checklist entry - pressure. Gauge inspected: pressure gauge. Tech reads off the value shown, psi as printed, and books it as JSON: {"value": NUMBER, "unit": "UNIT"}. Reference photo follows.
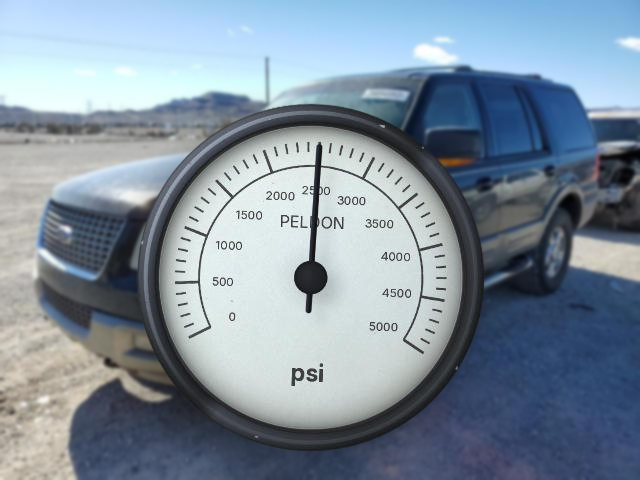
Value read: {"value": 2500, "unit": "psi"}
